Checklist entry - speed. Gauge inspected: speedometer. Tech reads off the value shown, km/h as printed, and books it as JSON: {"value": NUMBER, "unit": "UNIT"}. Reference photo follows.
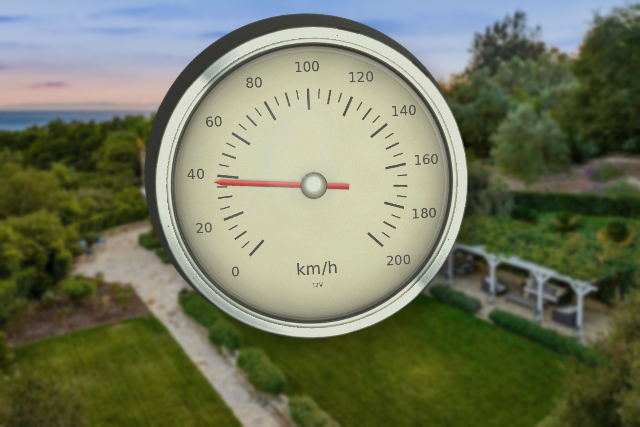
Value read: {"value": 37.5, "unit": "km/h"}
